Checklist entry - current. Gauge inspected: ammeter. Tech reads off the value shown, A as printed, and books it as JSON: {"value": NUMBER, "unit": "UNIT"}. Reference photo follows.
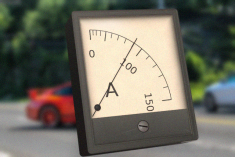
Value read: {"value": 90, "unit": "A"}
